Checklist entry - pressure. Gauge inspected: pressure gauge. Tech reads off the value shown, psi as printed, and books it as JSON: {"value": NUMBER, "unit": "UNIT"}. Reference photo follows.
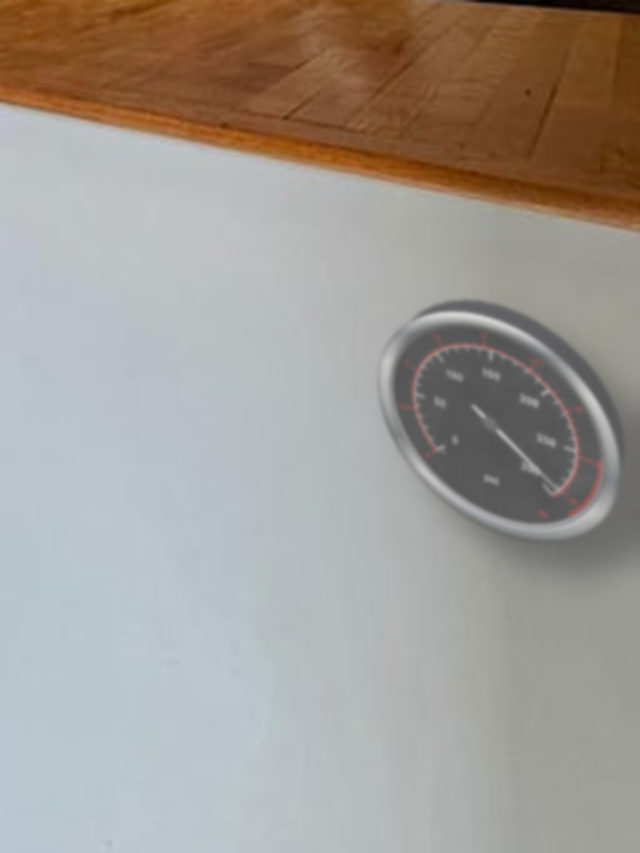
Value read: {"value": 290, "unit": "psi"}
